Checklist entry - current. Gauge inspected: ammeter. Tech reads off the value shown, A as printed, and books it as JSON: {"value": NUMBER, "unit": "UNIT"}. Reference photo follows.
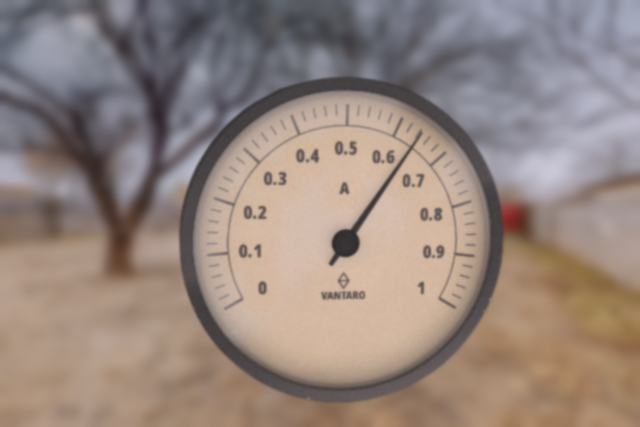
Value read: {"value": 0.64, "unit": "A"}
